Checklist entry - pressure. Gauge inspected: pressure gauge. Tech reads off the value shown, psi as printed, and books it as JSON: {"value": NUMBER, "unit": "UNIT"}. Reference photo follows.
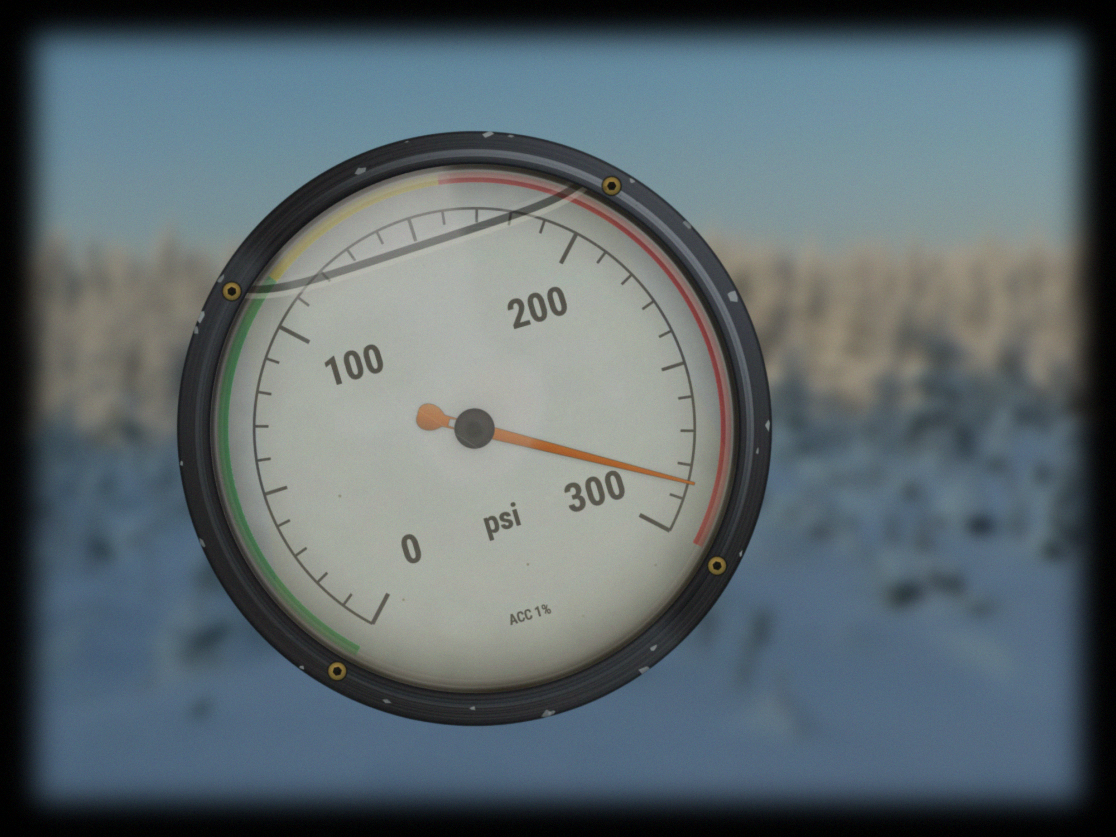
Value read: {"value": 285, "unit": "psi"}
